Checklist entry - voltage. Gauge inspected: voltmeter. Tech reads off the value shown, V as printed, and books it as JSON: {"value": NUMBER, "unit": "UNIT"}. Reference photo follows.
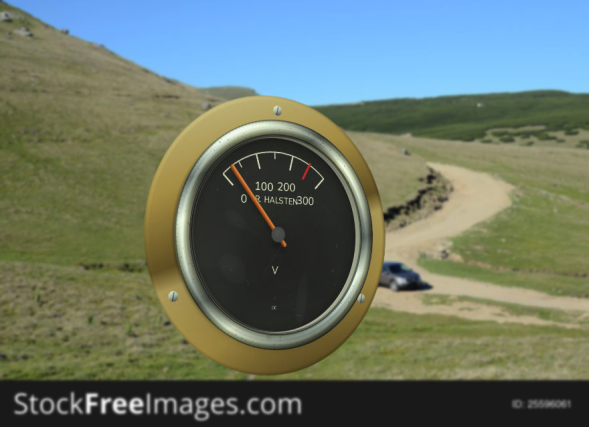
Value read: {"value": 25, "unit": "V"}
